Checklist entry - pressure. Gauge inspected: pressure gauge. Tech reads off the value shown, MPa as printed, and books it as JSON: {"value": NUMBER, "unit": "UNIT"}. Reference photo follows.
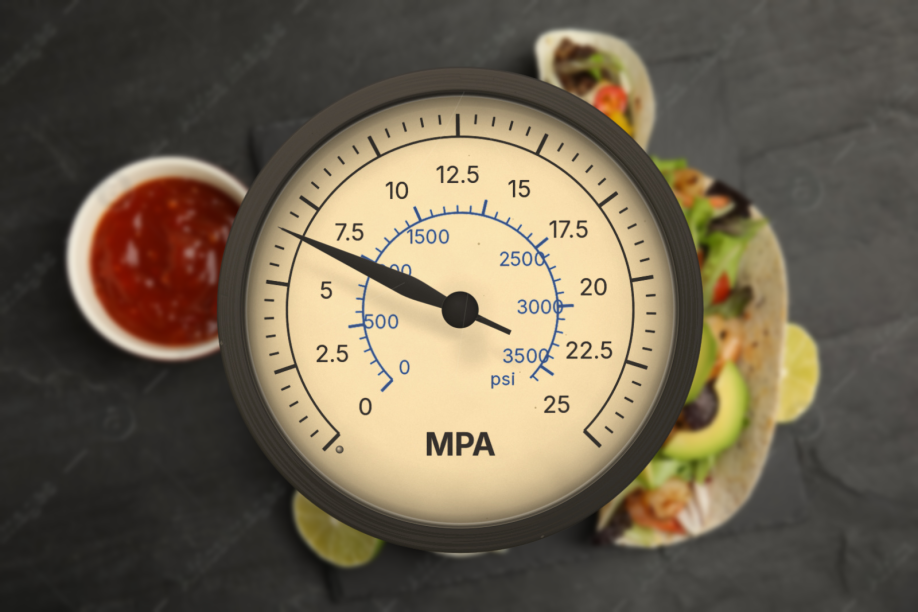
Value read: {"value": 6.5, "unit": "MPa"}
